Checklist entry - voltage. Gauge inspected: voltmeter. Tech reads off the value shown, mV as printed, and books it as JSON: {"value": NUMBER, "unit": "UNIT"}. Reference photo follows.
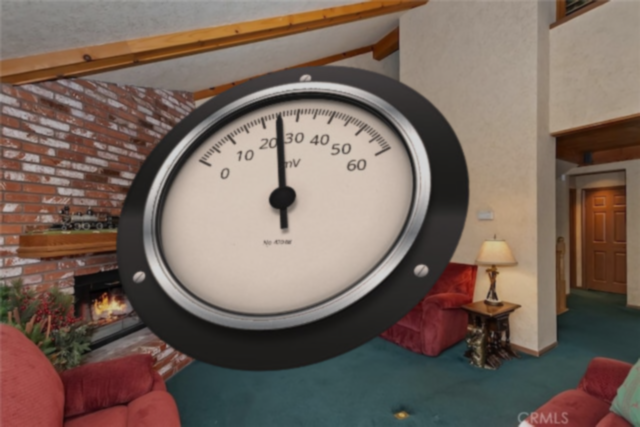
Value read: {"value": 25, "unit": "mV"}
